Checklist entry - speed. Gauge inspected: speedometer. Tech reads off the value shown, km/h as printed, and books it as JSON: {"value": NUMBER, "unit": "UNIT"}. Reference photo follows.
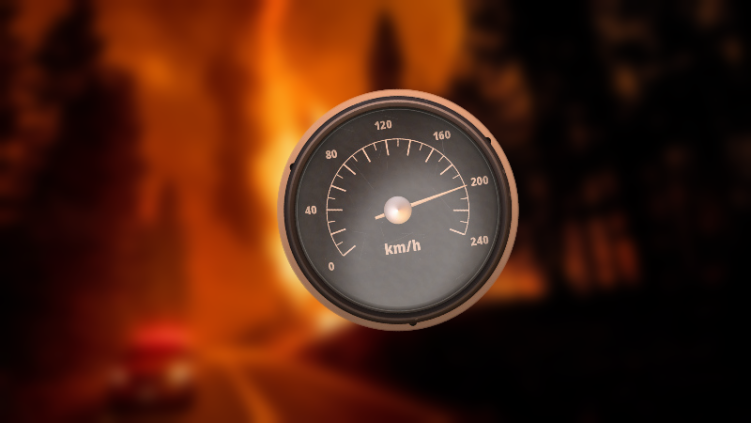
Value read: {"value": 200, "unit": "km/h"}
